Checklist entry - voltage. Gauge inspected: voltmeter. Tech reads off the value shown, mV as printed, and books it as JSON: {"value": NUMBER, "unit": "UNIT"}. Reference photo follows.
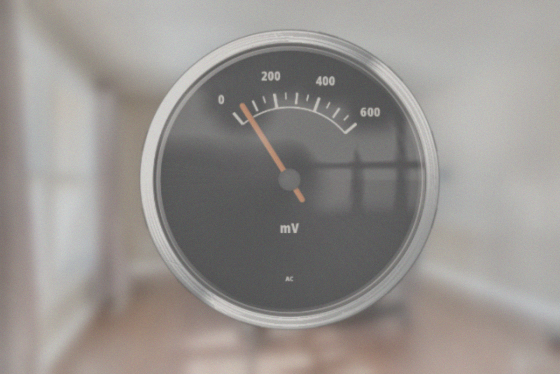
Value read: {"value": 50, "unit": "mV"}
